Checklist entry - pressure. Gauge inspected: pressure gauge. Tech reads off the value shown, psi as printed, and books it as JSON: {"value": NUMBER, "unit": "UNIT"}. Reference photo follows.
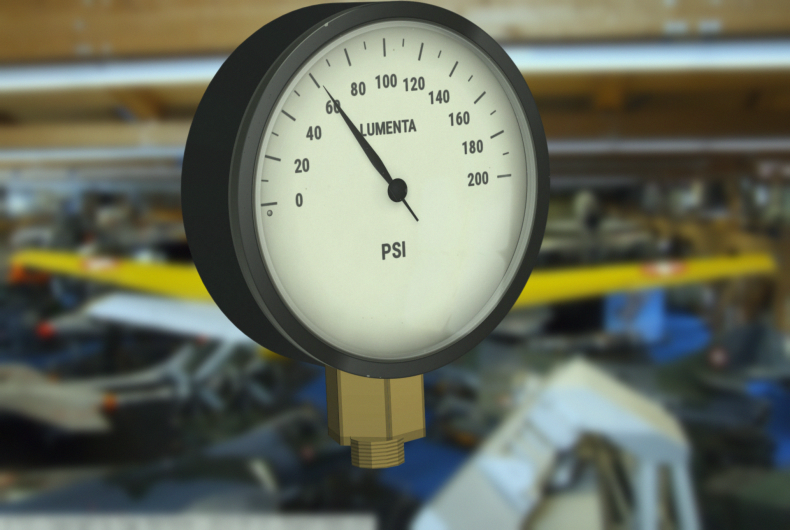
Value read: {"value": 60, "unit": "psi"}
